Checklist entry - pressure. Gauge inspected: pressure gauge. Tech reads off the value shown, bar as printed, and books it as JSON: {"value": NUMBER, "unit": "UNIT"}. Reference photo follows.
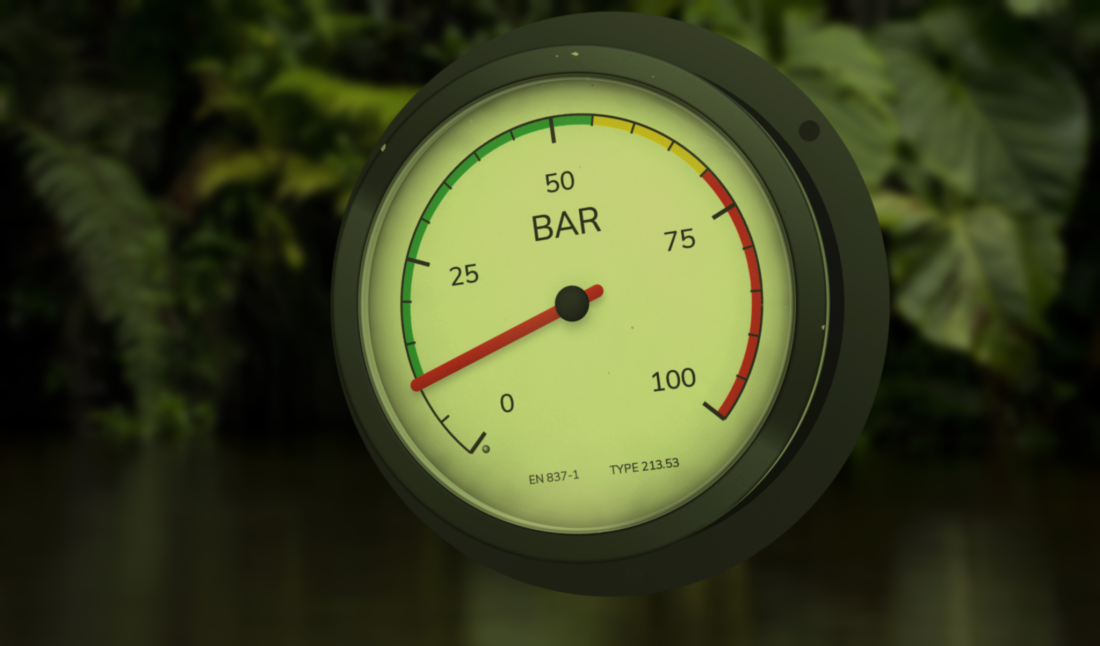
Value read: {"value": 10, "unit": "bar"}
